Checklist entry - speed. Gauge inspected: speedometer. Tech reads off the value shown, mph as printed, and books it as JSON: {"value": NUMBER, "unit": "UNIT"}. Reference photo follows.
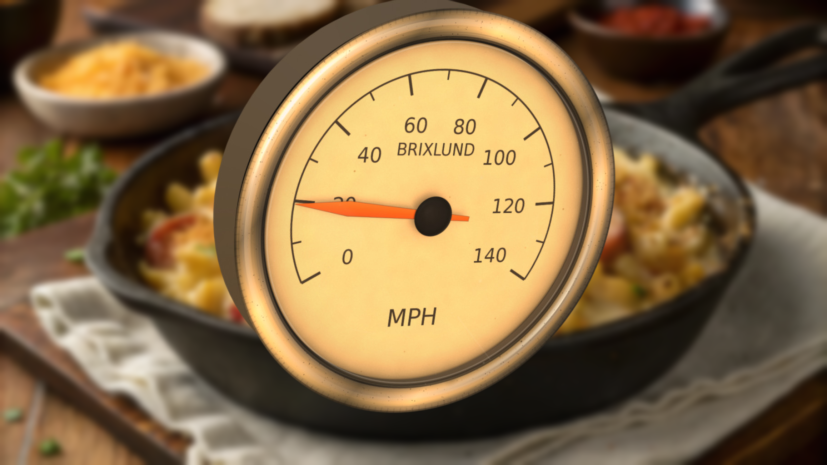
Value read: {"value": 20, "unit": "mph"}
